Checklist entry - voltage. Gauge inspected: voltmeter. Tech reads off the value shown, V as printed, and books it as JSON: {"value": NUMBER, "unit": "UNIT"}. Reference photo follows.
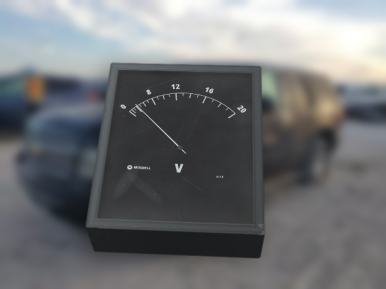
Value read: {"value": 4, "unit": "V"}
